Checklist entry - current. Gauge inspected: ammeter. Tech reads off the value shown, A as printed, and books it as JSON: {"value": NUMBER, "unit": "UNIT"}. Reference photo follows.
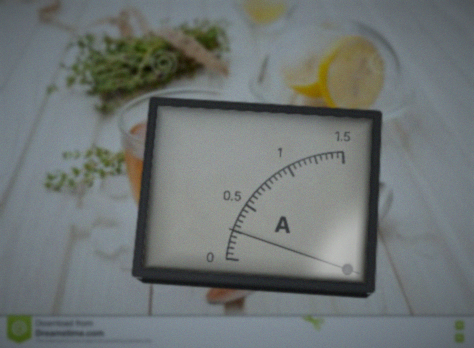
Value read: {"value": 0.25, "unit": "A"}
